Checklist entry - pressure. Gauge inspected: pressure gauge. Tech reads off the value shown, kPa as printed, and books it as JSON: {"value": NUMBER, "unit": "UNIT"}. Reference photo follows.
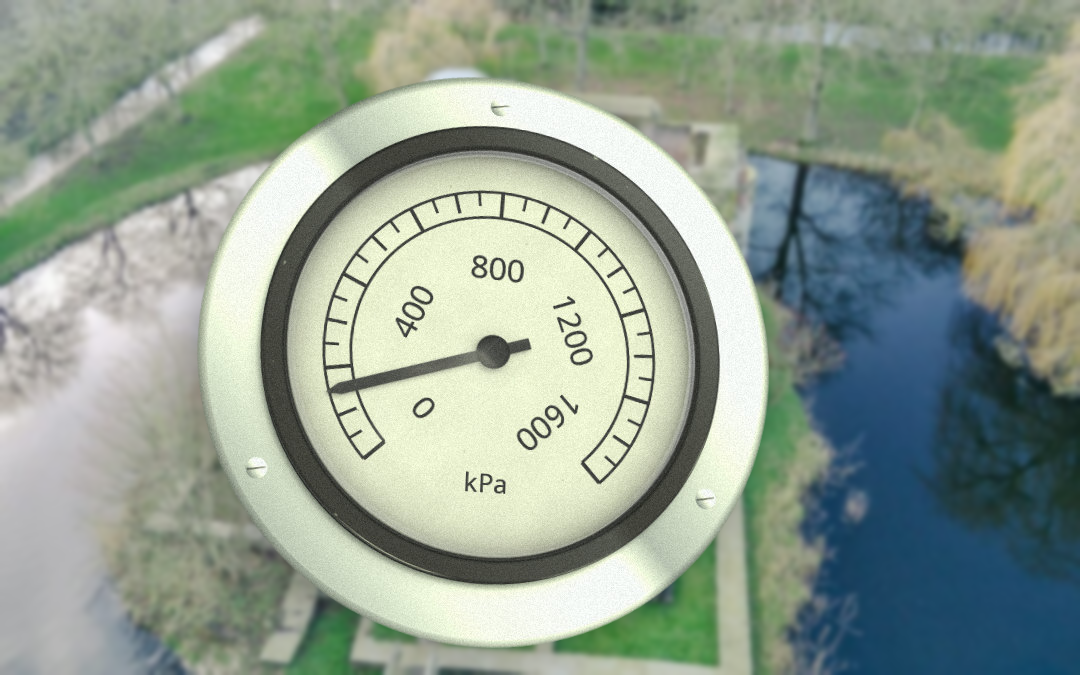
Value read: {"value": 150, "unit": "kPa"}
